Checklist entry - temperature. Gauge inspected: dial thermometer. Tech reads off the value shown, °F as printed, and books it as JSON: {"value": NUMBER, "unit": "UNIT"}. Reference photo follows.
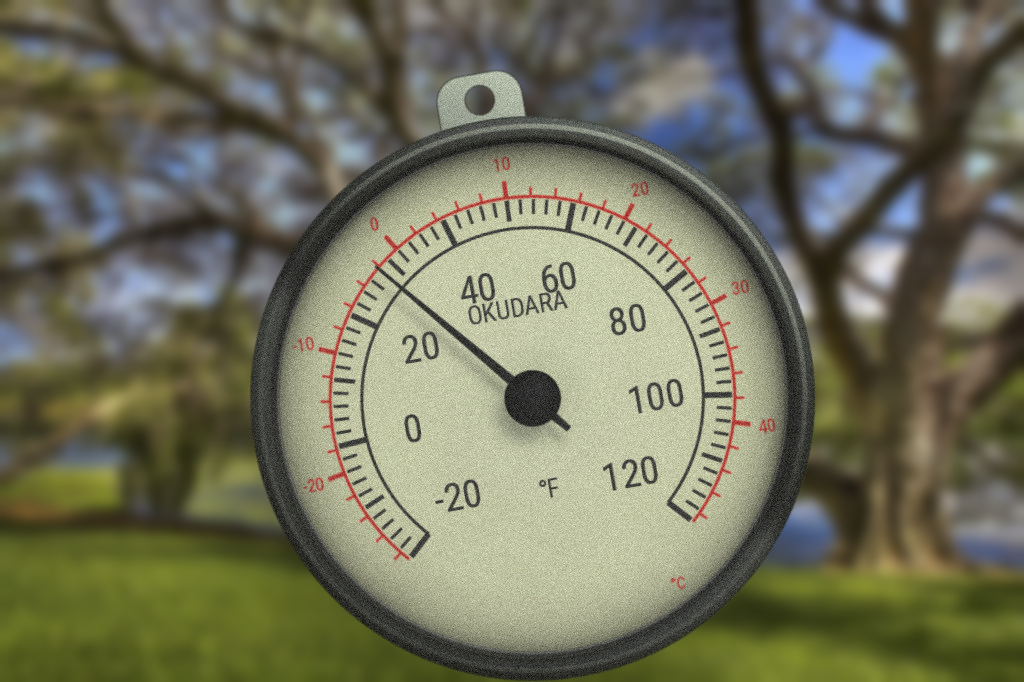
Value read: {"value": 28, "unit": "°F"}
